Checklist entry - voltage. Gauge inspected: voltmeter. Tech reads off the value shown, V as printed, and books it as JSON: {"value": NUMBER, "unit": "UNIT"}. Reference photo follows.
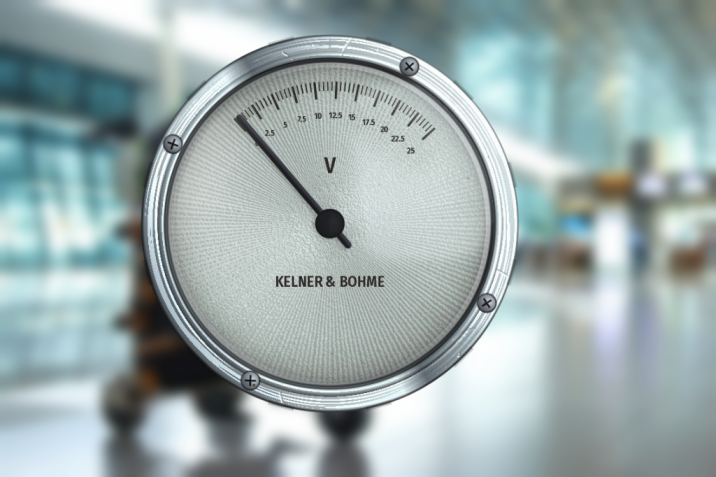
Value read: {"value": 0.5, "unit": "V"}
